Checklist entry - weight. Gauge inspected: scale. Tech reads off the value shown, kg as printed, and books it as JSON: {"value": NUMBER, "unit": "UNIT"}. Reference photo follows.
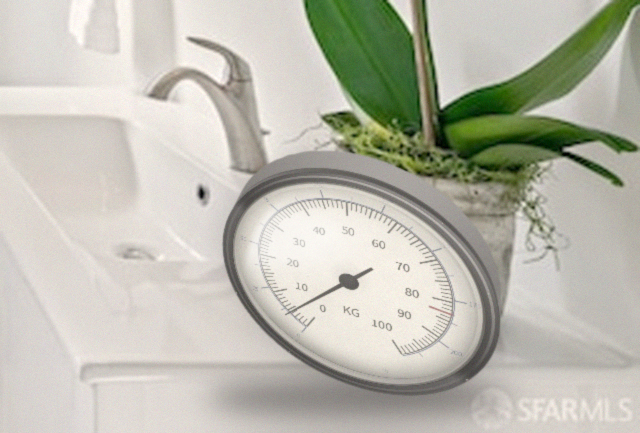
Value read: {"value": 5, "unit": "kg"}
